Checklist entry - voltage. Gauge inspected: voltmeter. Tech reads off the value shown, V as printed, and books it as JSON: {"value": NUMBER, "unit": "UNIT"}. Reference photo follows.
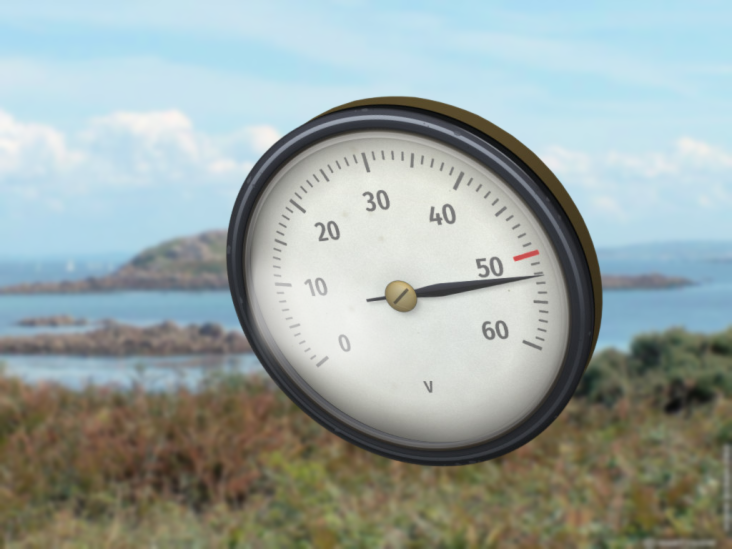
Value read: {"value": 52, "unit": "V"}
